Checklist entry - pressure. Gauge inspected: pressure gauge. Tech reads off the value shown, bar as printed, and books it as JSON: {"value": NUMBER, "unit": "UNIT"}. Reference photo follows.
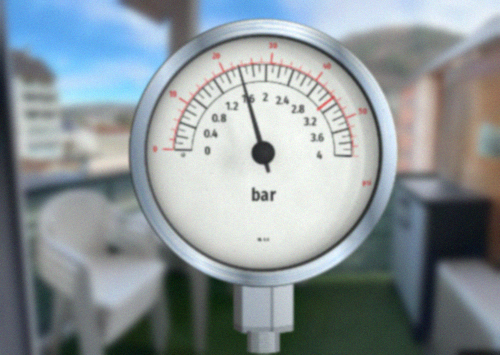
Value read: {"value": 1.6, "unit": "bar"}
